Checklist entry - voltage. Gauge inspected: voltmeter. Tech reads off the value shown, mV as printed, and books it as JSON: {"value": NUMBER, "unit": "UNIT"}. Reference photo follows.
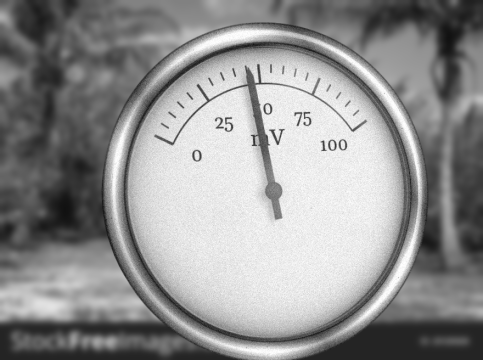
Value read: {"value": 45, "unit": "mV"}
